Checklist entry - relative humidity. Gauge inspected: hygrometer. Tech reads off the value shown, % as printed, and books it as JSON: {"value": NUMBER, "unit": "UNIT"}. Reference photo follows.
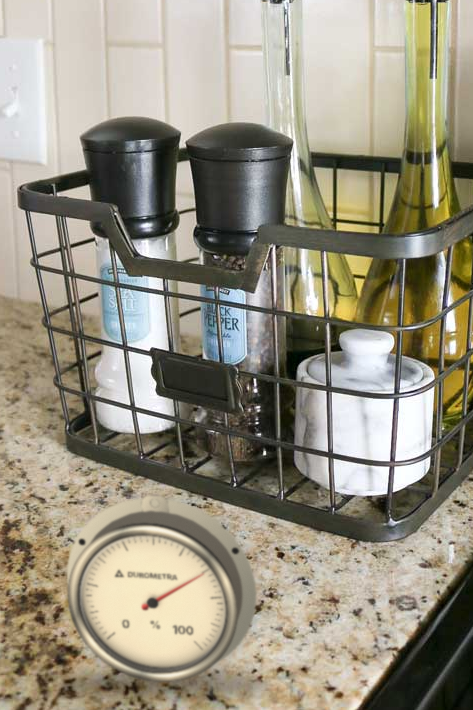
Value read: {"value": 70, "unit": "%"}
